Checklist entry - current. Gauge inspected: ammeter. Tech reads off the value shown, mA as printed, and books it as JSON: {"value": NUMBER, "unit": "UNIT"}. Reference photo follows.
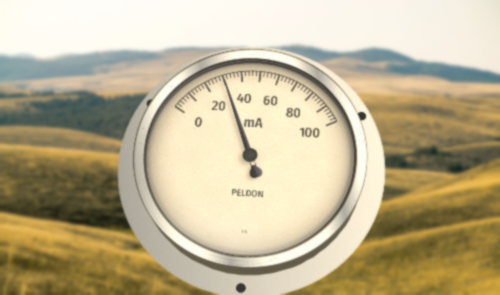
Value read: {"value": 30, "unit": "mA"}
